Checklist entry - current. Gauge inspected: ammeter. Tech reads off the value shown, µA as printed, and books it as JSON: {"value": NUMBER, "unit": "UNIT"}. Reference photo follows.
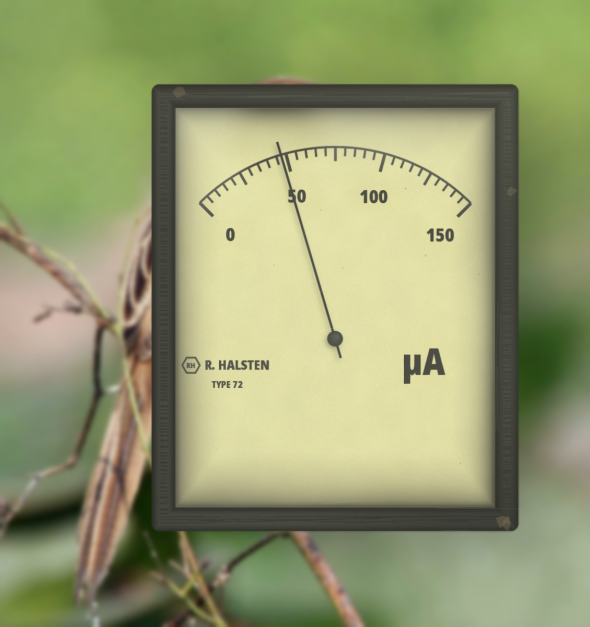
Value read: {"value": 47.5, "unit": "µA"}
